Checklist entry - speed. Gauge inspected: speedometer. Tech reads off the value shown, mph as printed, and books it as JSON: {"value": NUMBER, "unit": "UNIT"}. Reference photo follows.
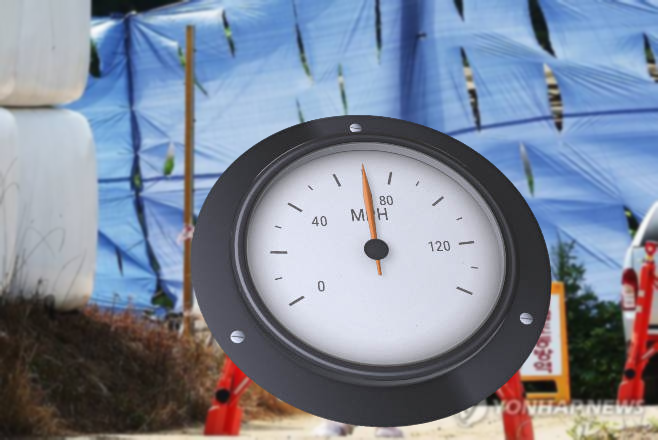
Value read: {"value": 70, "unit": "mph"}
